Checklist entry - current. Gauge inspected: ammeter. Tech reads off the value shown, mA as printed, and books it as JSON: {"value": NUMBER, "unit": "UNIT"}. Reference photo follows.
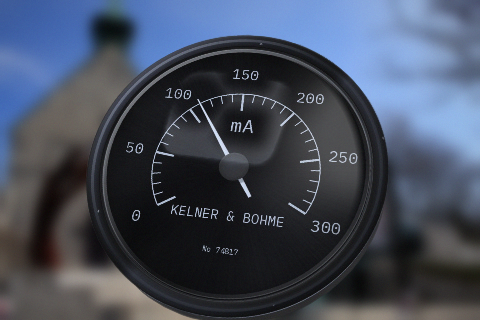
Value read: {"value": 110, "unit": "mA"}
